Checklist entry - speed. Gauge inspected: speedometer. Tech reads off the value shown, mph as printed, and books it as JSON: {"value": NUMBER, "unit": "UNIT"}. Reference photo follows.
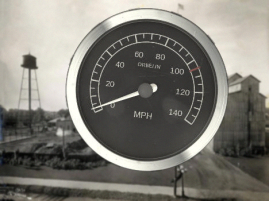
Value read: {"value": 2.5, "unit": "mph"}
